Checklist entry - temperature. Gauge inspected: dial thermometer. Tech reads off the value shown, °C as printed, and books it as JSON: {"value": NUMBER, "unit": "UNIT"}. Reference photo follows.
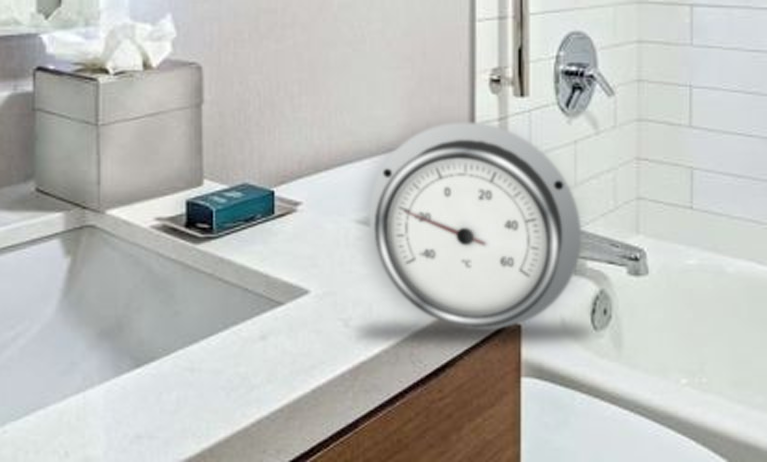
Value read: {"value": -20, "unit": "°C"}
